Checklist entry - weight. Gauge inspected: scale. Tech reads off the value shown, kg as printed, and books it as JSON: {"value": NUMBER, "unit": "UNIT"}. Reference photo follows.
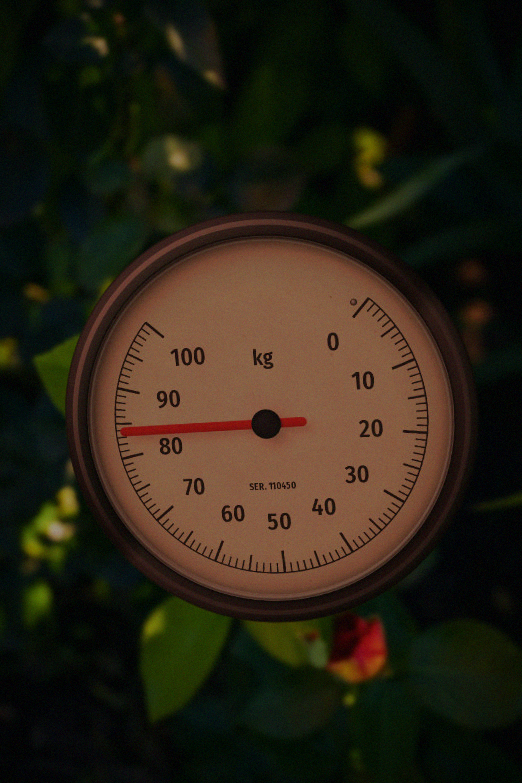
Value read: {"value": 84, "unit": "kg"}
